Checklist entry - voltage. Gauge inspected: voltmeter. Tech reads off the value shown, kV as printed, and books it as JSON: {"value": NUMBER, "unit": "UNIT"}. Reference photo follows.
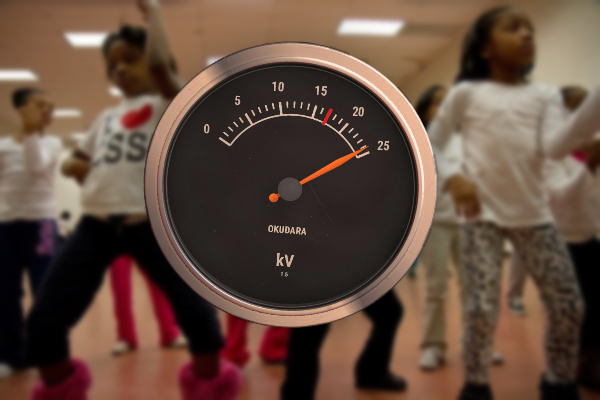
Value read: {"value": 24, "unit": "kV"}
